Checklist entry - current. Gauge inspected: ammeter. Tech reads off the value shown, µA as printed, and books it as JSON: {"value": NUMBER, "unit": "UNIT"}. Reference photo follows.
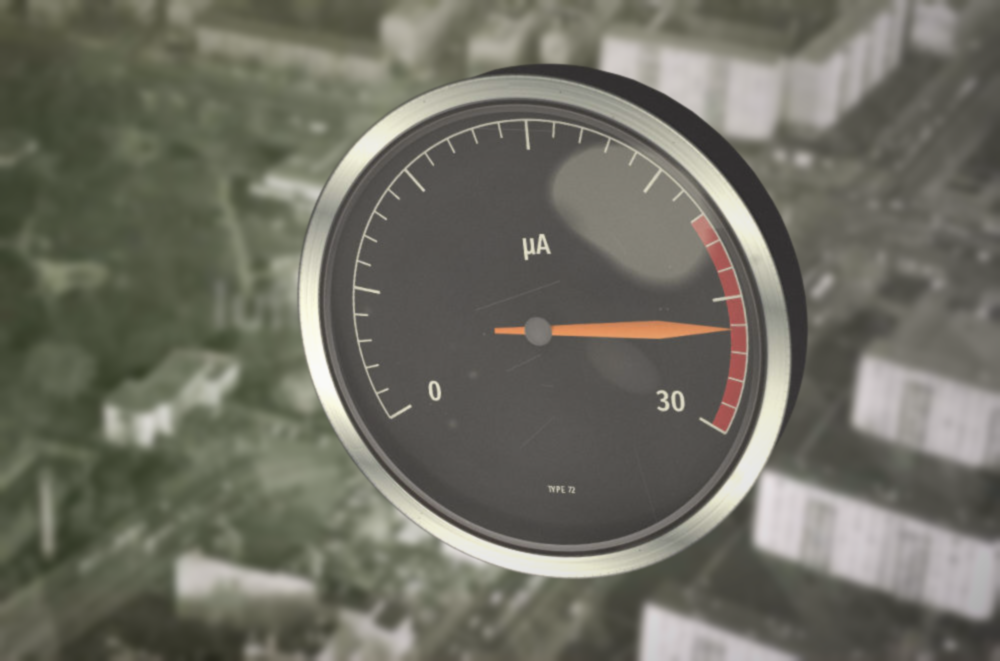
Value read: {"value": 26, "unit": "µA"}
